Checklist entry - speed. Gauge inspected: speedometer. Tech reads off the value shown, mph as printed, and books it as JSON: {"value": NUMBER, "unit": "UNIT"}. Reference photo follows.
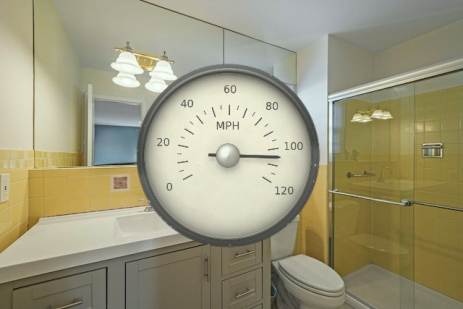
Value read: {"value": 105, "unit": "mph"}
